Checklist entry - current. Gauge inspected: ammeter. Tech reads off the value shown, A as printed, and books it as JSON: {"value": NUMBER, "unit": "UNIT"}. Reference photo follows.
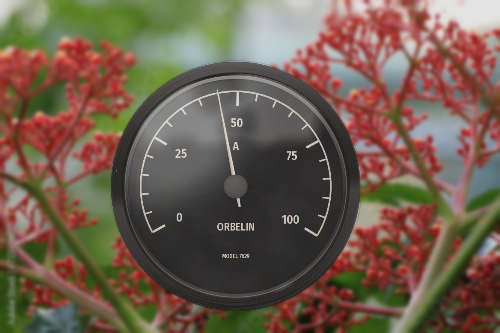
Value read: {"value": 45, "unit": "A"}
